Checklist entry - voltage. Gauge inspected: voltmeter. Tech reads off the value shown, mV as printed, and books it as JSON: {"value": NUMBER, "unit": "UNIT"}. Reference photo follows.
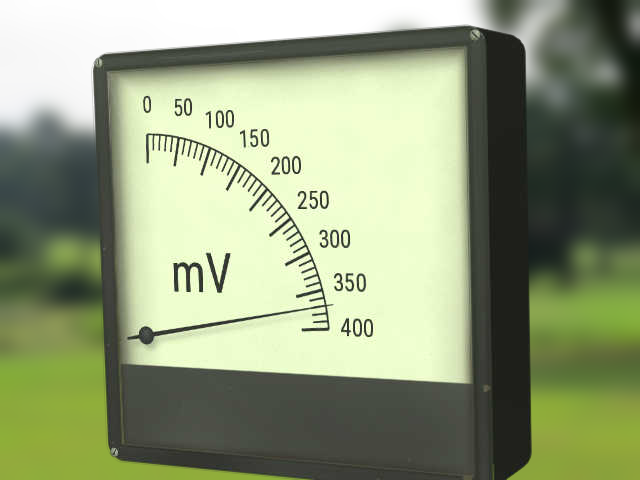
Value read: {"value": 370, "unit": "mV"}
